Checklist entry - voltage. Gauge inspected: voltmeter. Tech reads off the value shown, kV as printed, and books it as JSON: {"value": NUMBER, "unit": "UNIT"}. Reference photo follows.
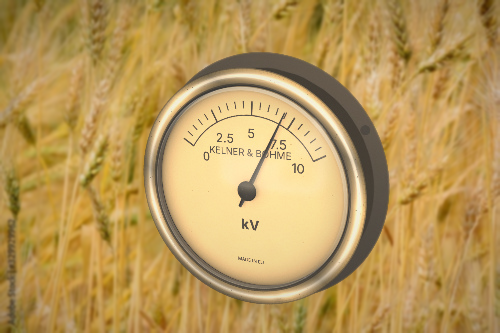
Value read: {"value": 7, "unit": "kV"}
